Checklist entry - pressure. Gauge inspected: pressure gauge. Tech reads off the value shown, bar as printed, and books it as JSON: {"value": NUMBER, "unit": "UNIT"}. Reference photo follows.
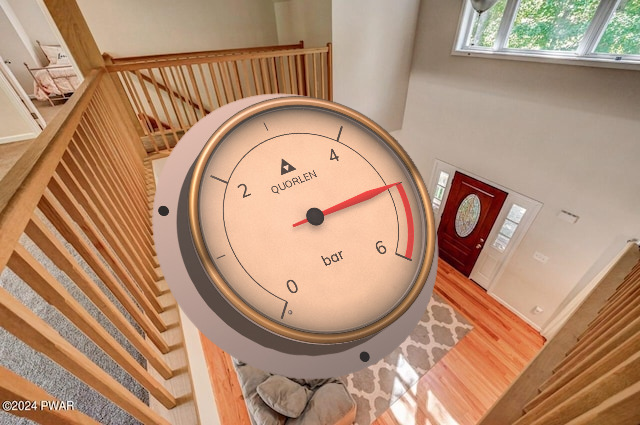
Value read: {"value": 5, "unit": "bar"}
